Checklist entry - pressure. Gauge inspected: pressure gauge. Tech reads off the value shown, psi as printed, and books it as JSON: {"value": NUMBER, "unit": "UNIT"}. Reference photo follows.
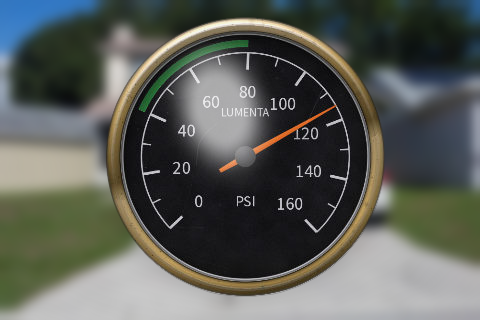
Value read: {"value": 115, "unit": "psi"}
